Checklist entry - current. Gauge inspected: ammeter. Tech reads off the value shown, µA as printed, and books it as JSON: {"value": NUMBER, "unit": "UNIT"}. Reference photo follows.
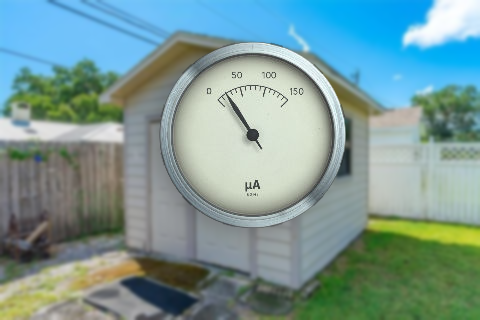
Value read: {"value": 20, "unit": "µA"}
